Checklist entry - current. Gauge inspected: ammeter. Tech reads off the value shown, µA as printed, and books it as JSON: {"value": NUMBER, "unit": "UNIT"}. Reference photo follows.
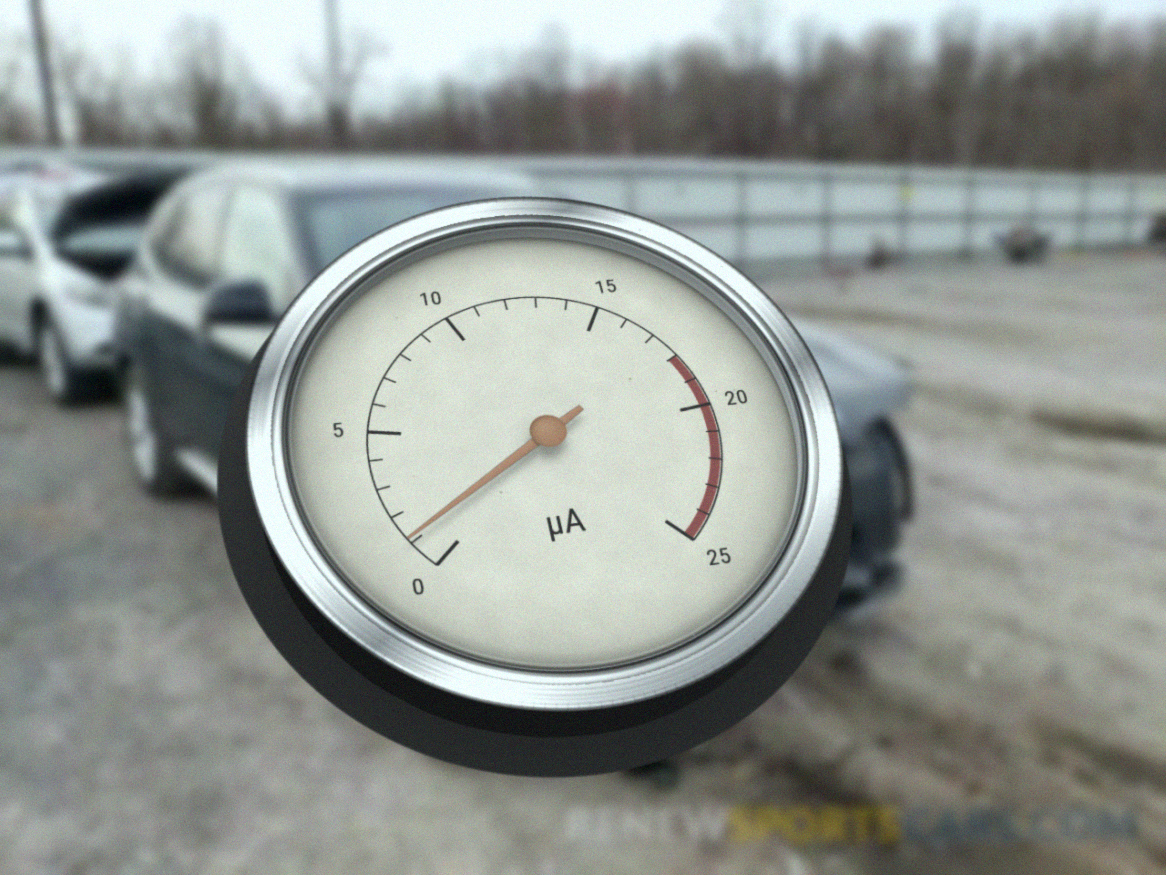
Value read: {"value": 1, "unit": "µA"}
